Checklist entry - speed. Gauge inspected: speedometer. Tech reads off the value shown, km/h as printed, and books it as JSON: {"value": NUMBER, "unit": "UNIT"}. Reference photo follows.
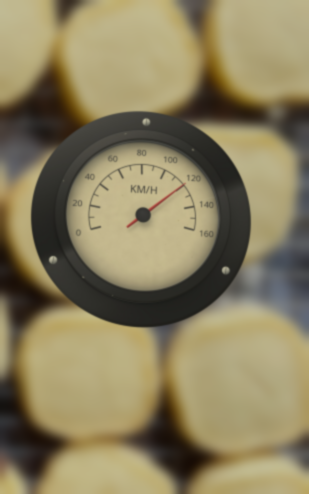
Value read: {"value": 120, "unit": "km/h"}
